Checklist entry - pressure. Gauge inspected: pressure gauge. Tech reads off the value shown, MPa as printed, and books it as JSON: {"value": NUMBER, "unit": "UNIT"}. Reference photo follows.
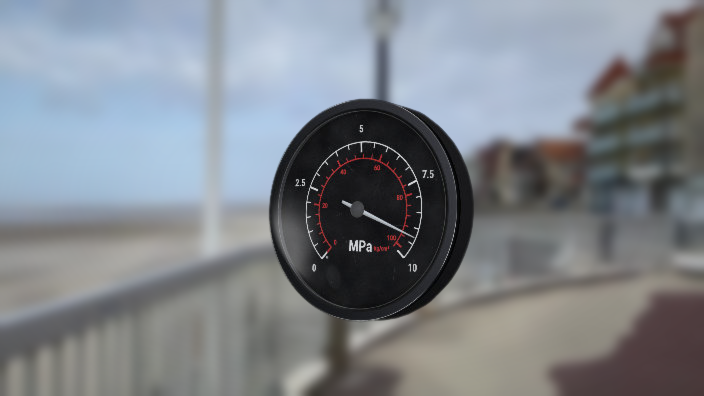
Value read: {"value": 9.25, "unit": "MPa"}
